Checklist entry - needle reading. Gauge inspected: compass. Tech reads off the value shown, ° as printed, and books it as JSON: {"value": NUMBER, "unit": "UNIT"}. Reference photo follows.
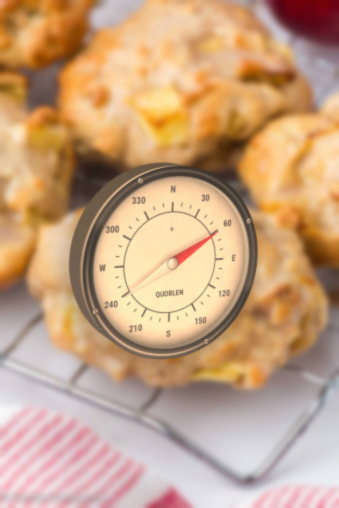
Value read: {"value": 60, "unit": "°"}
